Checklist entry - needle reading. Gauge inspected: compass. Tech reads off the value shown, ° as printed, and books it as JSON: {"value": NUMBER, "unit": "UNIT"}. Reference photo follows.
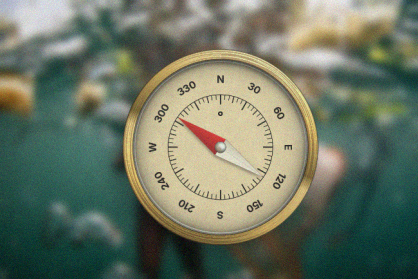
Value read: {"value": 305, "unit": "°"}
